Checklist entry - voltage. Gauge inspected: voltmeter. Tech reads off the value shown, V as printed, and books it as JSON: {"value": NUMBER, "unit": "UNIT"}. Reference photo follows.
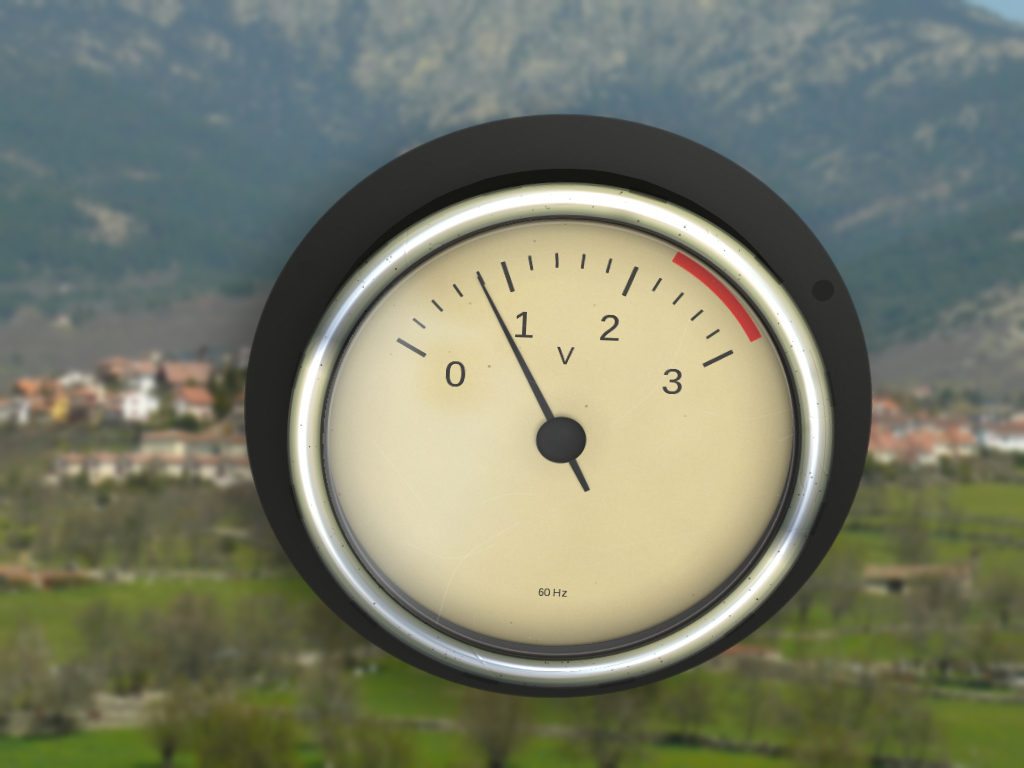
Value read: {"value": 0.8, "unit": "V"}
